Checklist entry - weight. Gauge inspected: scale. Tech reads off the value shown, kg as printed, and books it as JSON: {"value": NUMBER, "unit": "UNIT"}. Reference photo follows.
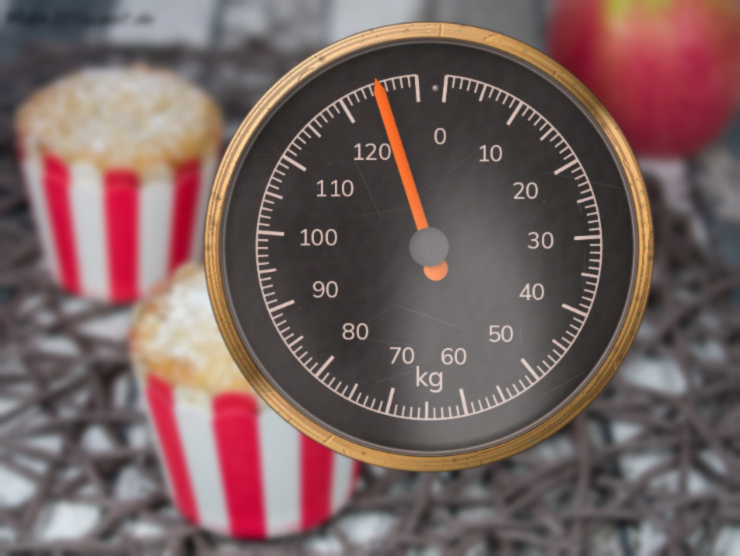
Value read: {"value": 125, "unit": "kg"}
